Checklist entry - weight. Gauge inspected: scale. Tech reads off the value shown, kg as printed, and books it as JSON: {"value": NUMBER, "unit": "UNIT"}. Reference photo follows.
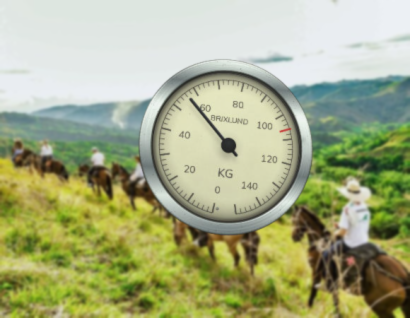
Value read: {"value": 56, "unit": "kg"}
